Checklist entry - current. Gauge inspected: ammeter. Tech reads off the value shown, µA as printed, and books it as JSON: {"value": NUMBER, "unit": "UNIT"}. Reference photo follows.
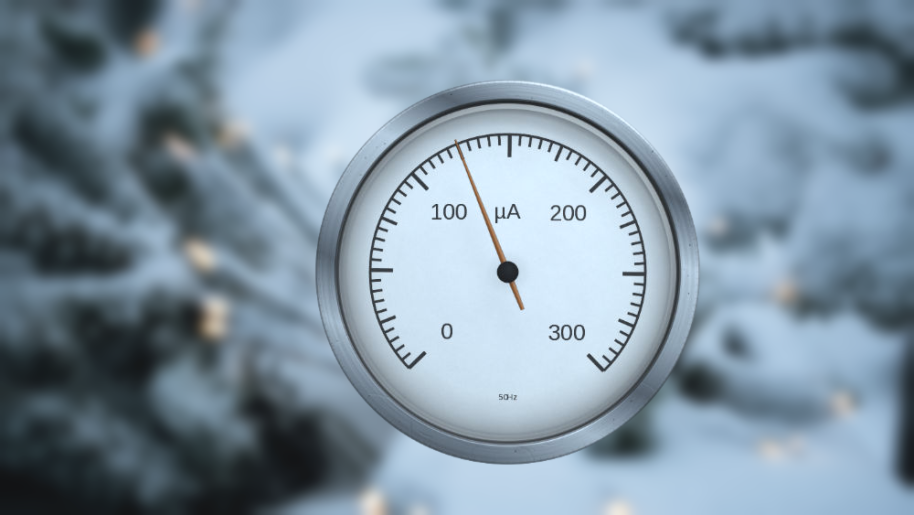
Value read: {"value": 125, "unit": "µA"}
